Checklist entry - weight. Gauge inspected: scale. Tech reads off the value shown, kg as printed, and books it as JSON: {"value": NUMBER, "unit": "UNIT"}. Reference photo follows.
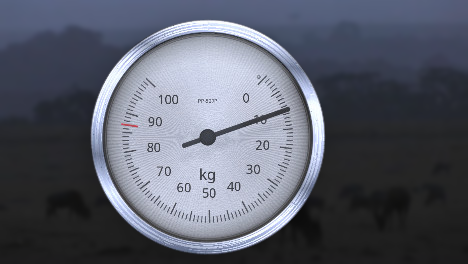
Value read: {"value": 10, "unit": "kg"}
